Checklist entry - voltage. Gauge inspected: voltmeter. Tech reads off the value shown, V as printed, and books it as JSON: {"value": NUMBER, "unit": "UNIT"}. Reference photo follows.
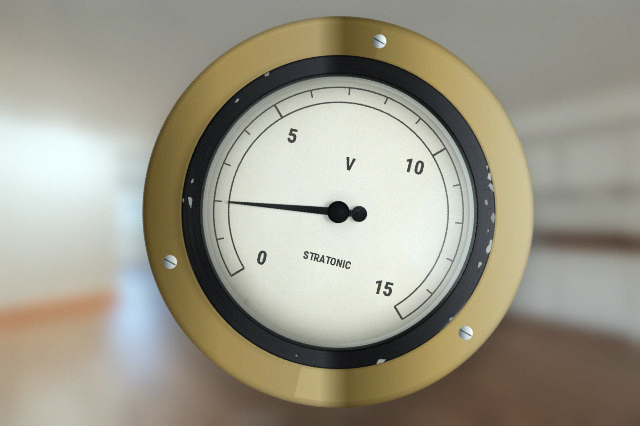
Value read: {"value": 2, "unit": "V"}
